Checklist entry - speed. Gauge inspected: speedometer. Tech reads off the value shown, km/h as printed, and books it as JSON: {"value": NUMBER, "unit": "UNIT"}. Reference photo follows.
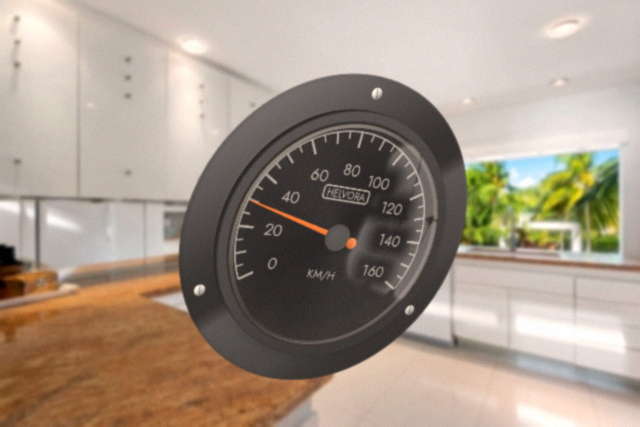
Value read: {"value": 30, "unit": "km/h"}
